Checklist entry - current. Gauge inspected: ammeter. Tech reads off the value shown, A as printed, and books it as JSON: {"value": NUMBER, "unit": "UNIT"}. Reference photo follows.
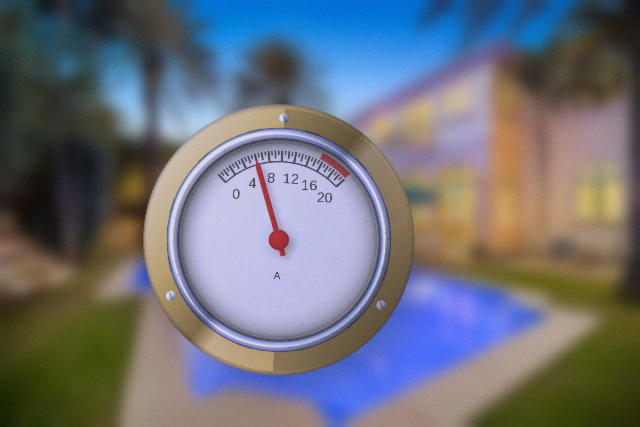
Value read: {"value": 6, "unit": "A"}
